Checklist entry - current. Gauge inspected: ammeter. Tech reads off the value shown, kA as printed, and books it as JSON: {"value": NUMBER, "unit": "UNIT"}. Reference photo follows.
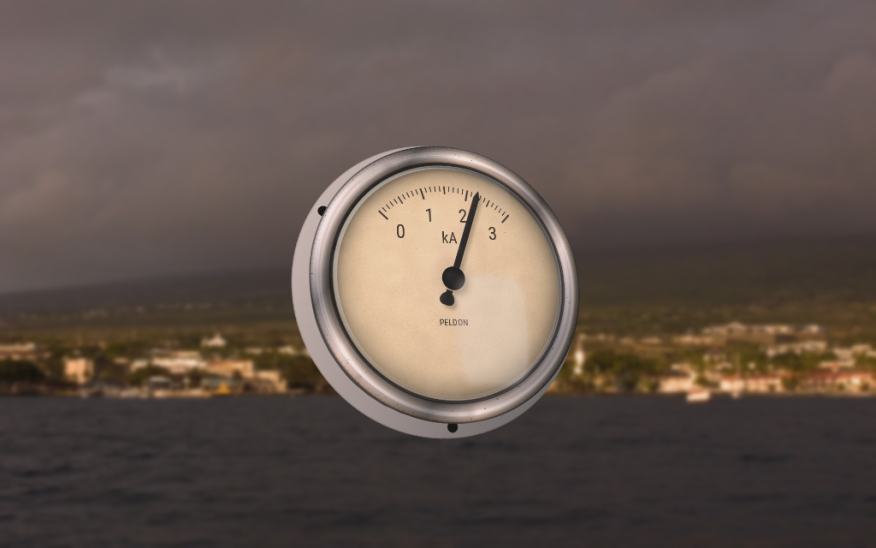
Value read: {"value": 2.2, "unit": "kA"}
